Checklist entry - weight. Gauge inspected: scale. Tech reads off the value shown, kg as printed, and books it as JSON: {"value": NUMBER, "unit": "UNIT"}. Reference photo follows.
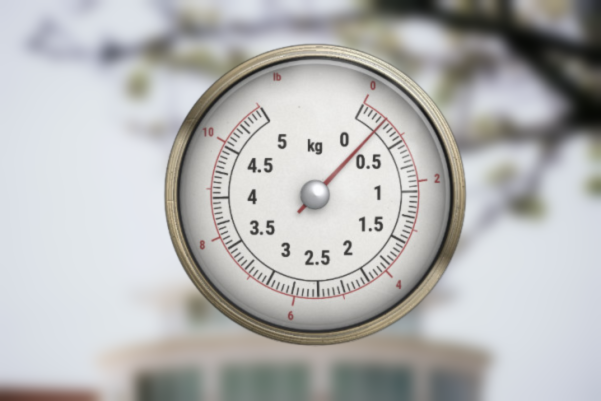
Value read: {"value": 0.25, "unit": "kg"}
